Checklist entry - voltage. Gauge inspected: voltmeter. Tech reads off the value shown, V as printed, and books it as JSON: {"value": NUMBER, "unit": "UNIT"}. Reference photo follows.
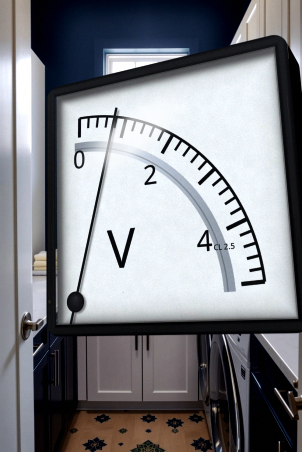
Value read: {"value": 0.8, "unit": "V"}
